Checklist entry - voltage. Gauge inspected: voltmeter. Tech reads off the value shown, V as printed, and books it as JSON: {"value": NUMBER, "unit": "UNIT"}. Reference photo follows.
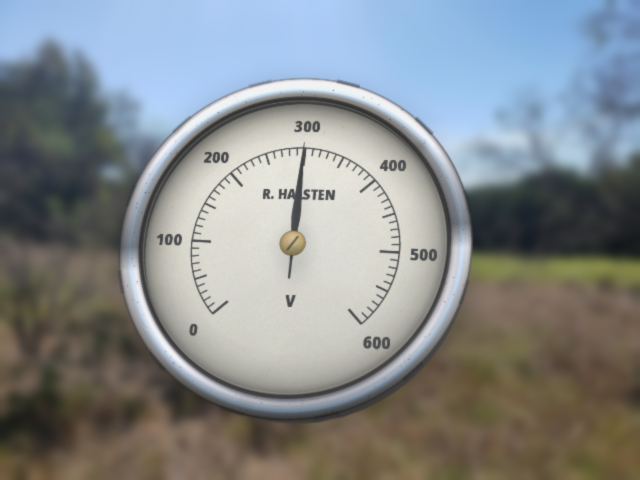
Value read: {"value": 300, "unit": "V"}
